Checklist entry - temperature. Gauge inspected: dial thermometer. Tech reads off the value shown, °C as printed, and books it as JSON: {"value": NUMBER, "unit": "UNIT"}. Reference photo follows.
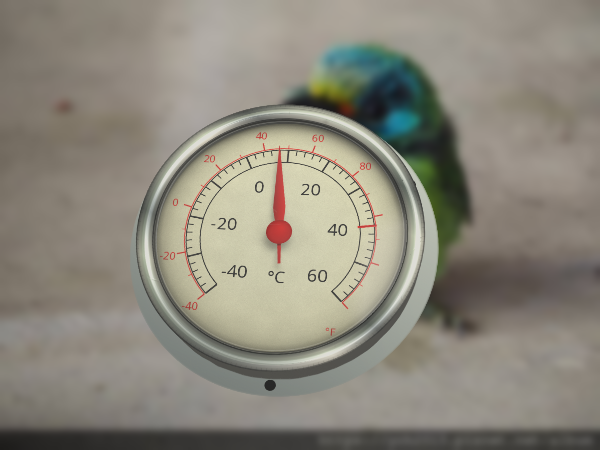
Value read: {"value": 8, "unit": "°C"}
